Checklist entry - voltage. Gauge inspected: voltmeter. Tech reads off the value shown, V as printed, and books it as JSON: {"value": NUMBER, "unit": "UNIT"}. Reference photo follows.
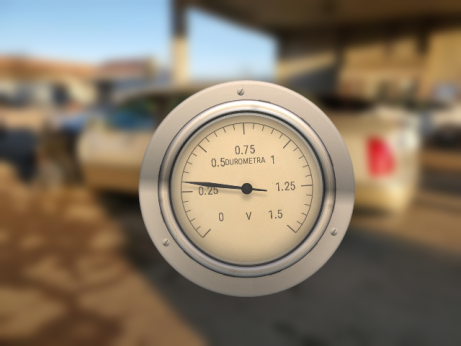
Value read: {"value": 0.3, "unit": "V"}
